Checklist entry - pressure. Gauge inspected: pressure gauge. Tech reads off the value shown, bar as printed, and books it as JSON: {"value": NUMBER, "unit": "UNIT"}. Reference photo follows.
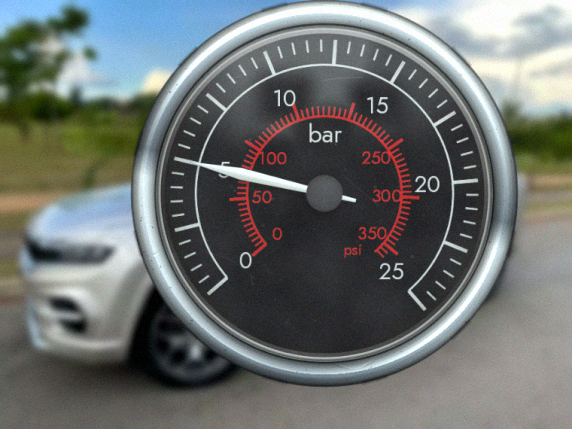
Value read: {"value": 5, "unit": "bar"}
